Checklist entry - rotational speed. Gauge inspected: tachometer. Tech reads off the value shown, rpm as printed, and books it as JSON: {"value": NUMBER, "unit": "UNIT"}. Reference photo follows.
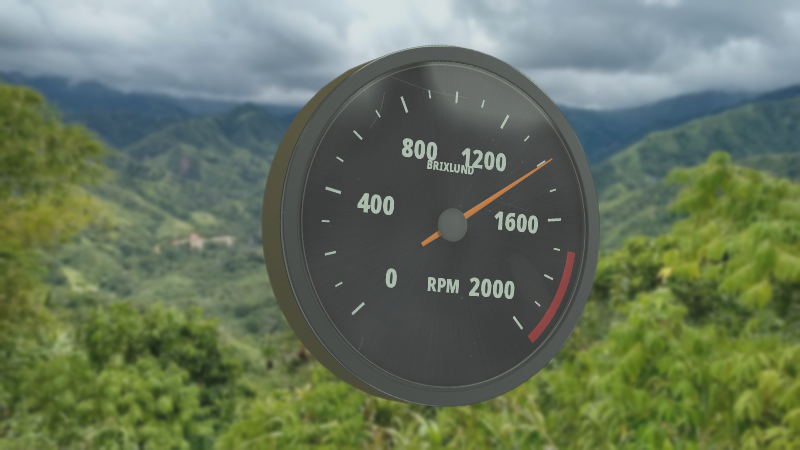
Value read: {"value": 1400, "unit": "rpm"}
